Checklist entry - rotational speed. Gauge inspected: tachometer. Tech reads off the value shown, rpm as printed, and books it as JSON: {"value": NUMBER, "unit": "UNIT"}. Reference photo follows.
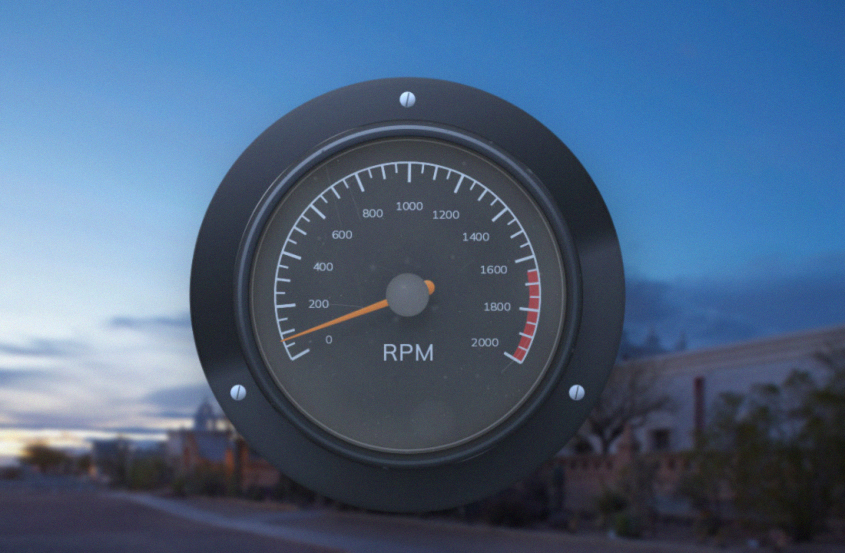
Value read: {"value": 75, "unit": "rpm"}
